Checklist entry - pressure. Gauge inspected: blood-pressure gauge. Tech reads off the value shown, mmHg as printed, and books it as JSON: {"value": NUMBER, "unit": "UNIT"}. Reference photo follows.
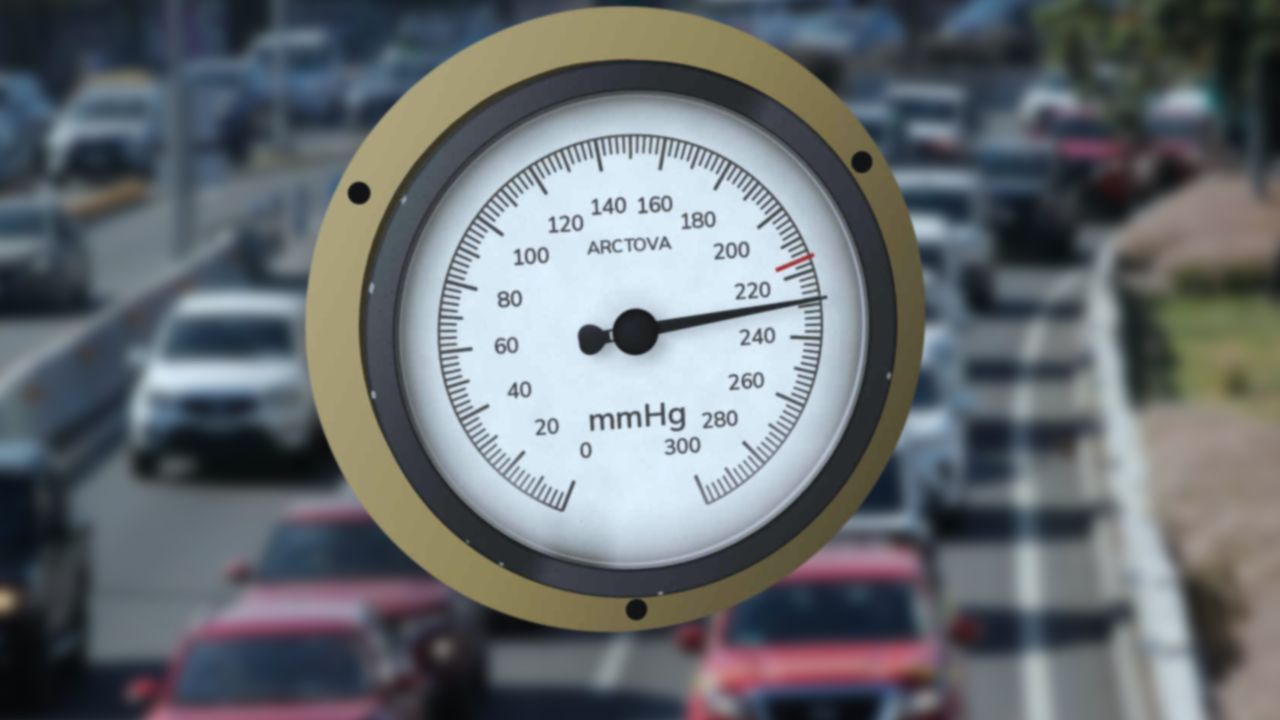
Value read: {"value": 228, "unit": "mmHg"}
